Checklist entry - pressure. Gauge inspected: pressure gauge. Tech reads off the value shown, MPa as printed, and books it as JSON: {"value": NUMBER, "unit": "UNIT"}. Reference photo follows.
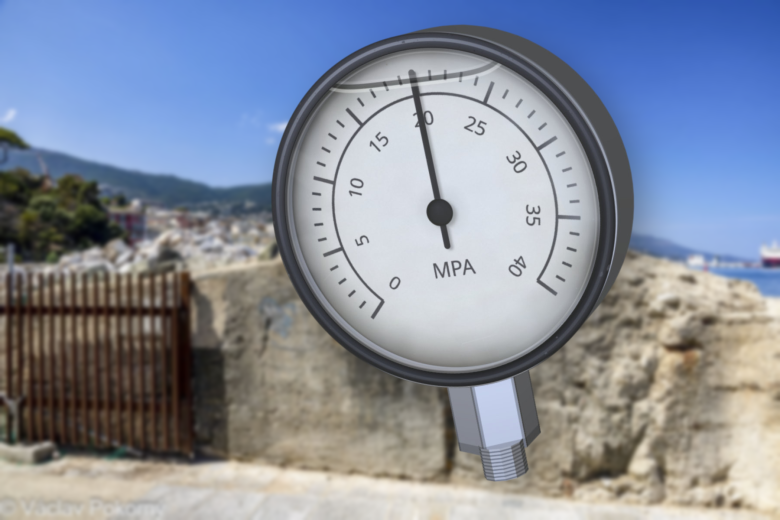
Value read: {"value": 20, "unit": "MPa"}
